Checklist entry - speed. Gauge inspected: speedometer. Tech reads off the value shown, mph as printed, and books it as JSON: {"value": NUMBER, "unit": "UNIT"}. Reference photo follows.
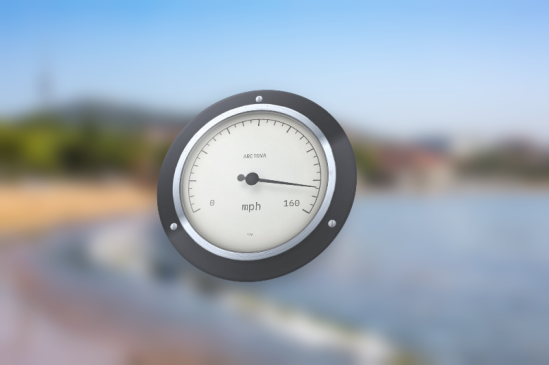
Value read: {"value": 145, "unit": "mph"}
